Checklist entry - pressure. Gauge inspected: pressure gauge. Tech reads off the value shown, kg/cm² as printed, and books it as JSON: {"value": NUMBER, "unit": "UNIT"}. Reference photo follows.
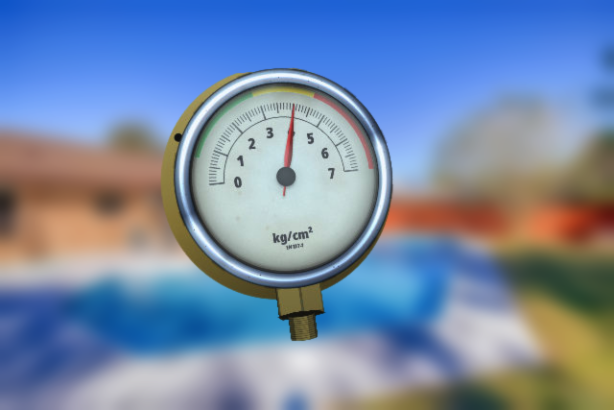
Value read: {"value": 4, "unit": "kg/cm²"}
